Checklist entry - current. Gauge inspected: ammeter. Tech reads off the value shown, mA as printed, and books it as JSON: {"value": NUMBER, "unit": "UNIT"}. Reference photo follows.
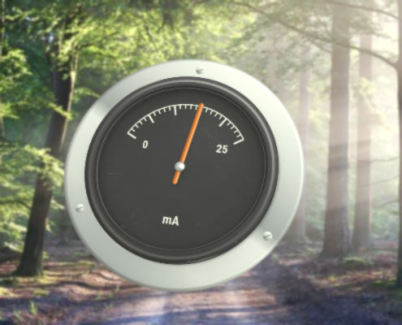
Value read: {"value": 15, "unit": "mA"}
